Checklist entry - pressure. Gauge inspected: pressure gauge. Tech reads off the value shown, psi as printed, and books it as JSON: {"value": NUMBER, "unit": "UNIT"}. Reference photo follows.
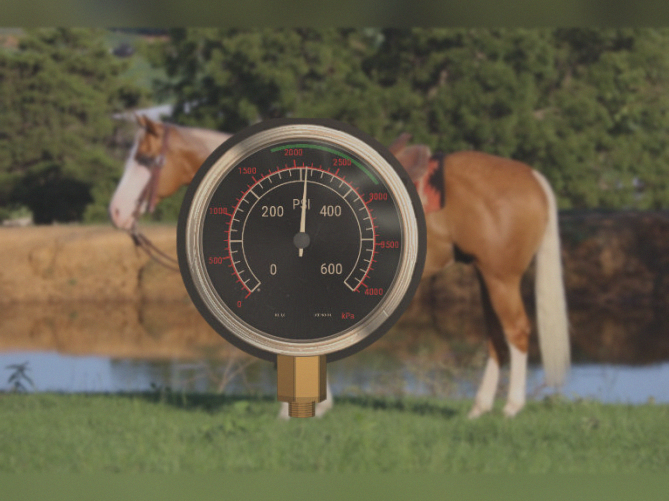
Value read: {"value": 310, "unit": "psi"}
